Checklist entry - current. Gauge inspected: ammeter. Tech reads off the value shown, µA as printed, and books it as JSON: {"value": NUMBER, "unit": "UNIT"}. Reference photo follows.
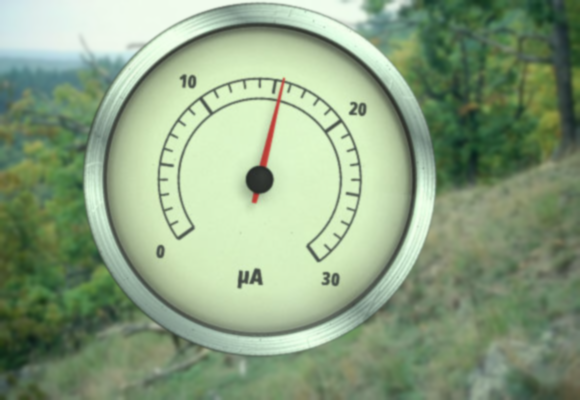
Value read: {"value": 15.5, "unit": "µA"}
